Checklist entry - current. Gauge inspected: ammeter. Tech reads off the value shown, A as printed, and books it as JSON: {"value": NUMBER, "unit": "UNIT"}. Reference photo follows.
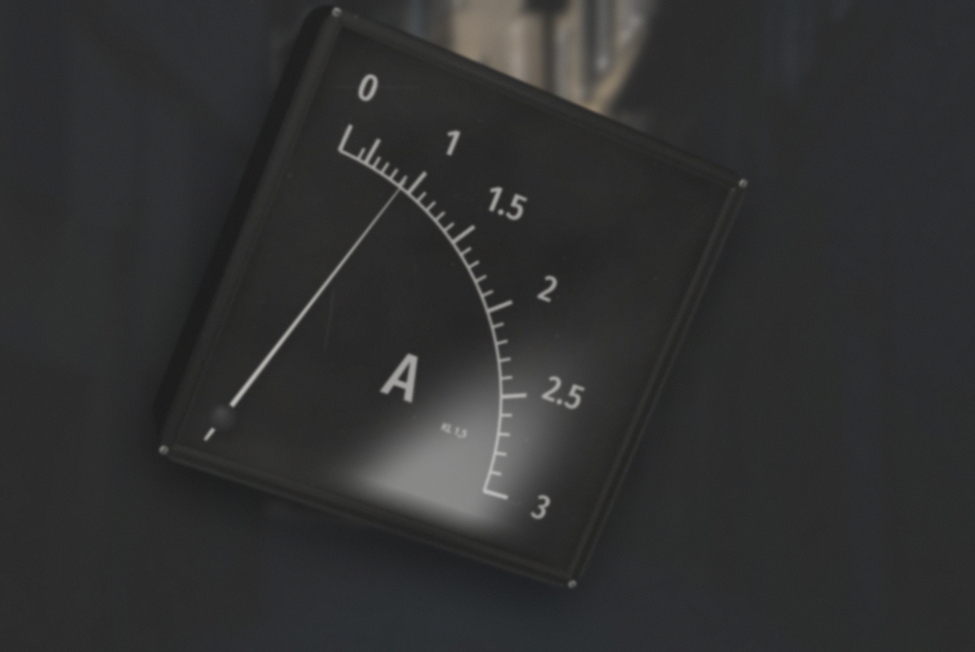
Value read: {"value": 0.9, "unit": "A"}
